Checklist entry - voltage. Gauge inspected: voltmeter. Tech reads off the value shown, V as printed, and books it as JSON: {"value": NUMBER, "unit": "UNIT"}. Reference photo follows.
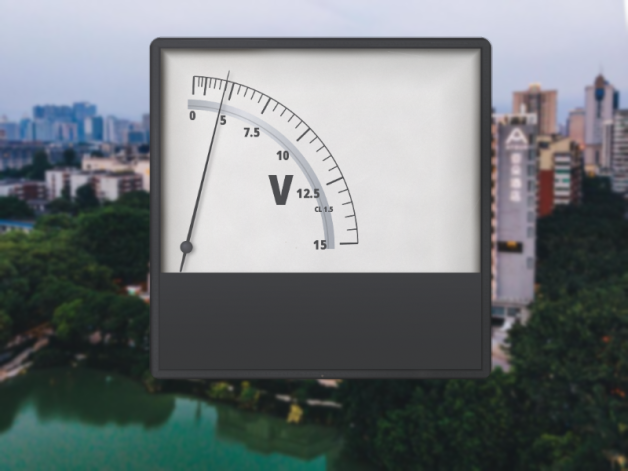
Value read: {"value": 4.5, "unit": "V"}
